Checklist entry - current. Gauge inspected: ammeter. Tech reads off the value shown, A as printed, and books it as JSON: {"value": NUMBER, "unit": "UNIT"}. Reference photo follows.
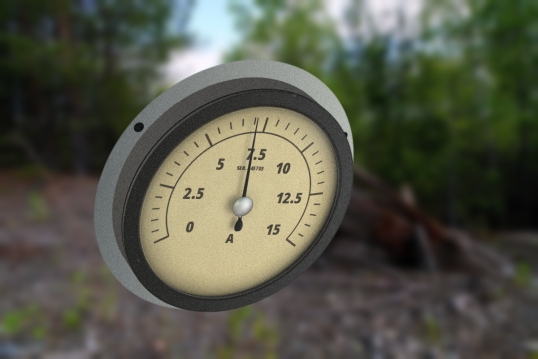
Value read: {"value": 7, "unit": "A"}
